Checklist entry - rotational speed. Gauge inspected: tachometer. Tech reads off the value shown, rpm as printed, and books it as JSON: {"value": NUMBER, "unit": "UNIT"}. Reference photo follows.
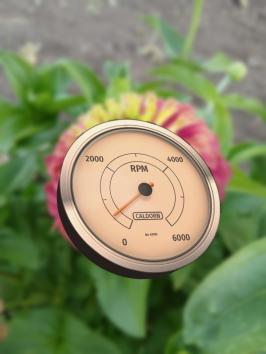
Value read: {"value": 500, "unit": "rpm"}
